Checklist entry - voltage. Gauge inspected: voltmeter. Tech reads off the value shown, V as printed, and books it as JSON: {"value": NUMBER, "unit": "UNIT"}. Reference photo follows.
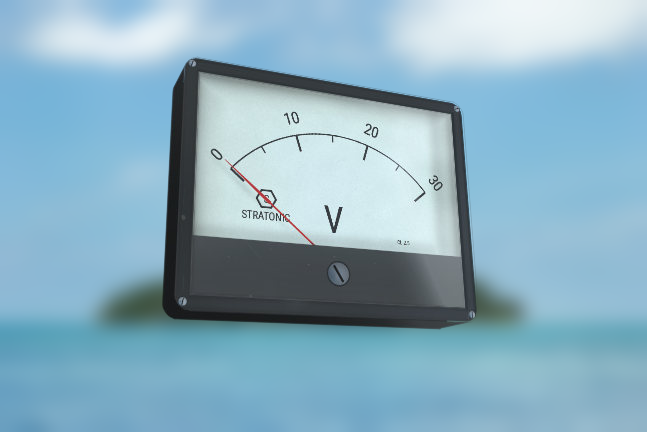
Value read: {"value": 0, "unit": "V"}
